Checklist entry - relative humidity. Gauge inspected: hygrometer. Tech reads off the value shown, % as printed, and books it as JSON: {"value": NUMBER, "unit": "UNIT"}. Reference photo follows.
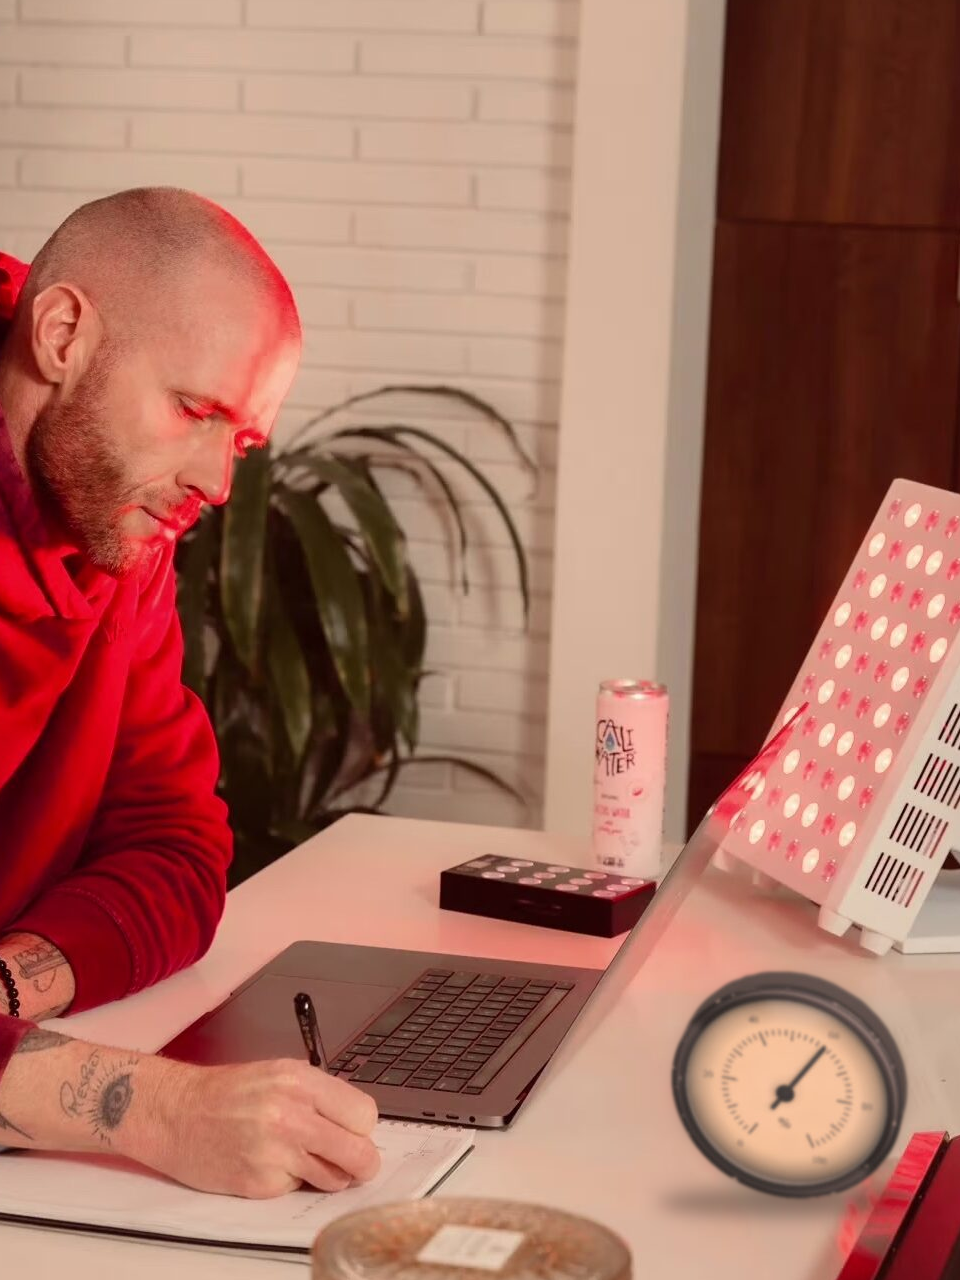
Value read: {"value": 60, "unit": "%"}
